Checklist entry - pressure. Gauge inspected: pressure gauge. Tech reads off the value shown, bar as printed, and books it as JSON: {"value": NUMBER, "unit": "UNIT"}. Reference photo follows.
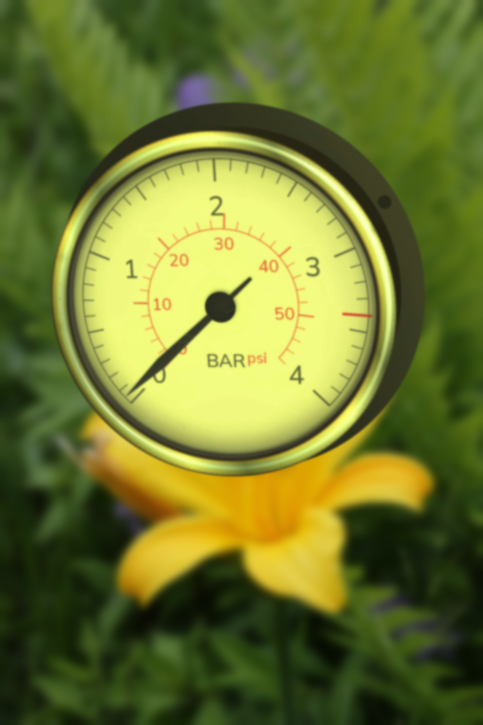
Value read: {"value": 0.05, "unit": "bar"}
